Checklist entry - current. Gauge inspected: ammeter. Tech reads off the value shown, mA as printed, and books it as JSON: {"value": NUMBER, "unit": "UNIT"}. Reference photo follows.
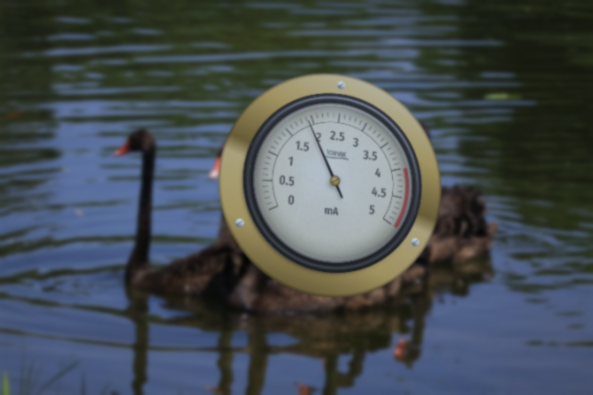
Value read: {"value": 1.9, "unit": "mA"}
